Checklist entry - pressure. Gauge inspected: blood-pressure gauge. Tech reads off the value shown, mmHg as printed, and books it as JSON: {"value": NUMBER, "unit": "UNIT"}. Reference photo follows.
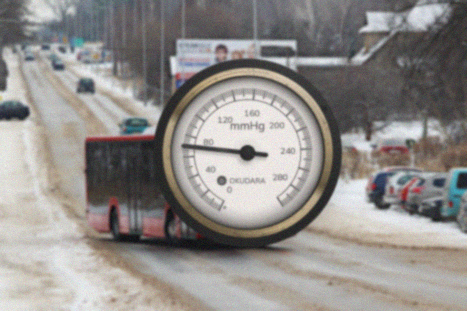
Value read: {"value": 70, "unit": "mmHg"}
